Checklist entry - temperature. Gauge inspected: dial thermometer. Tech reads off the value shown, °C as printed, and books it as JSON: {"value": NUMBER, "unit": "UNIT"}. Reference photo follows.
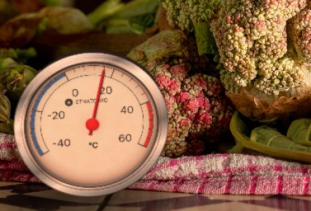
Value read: {"value": 16, "unit": "°C"}
